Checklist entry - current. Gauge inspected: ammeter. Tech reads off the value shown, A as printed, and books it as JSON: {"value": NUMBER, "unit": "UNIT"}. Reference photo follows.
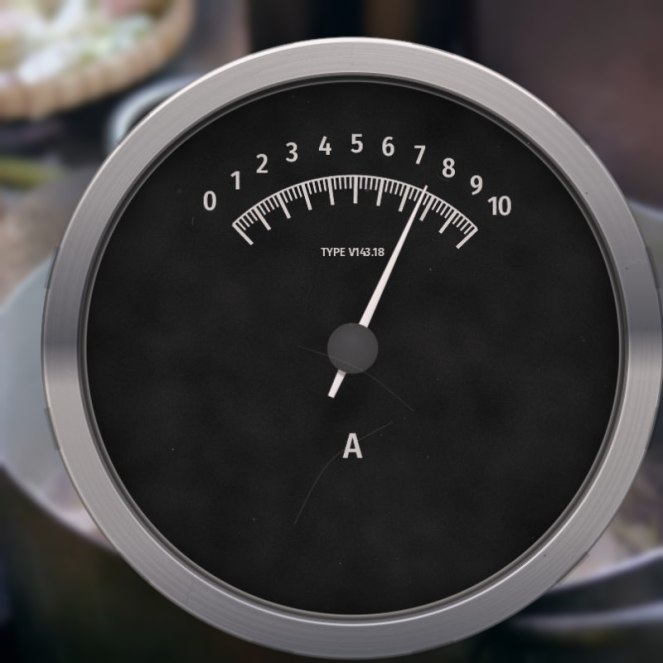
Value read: {"value": 7.6, "unit": "A"}
